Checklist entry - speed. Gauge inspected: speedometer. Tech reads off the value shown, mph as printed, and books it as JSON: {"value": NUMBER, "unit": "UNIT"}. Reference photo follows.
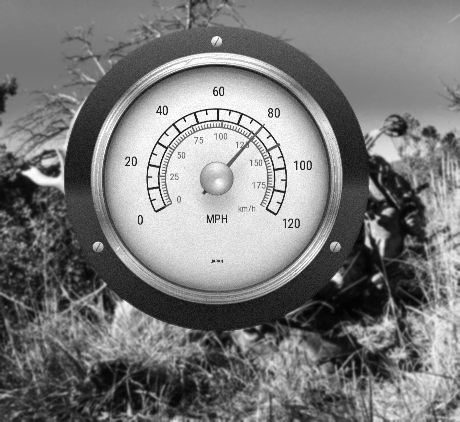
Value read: {"value": 80, "unit": "mph"}
